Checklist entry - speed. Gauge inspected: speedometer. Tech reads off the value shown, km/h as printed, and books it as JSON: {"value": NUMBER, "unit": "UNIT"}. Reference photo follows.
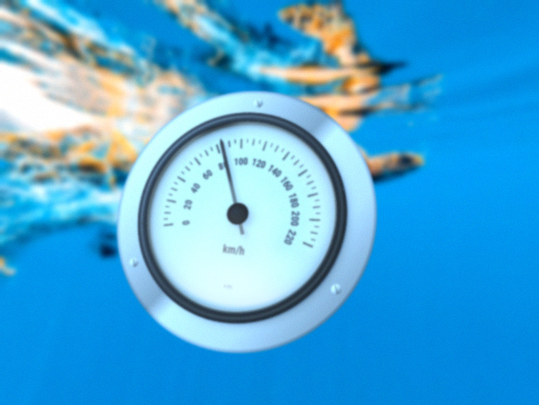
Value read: {"value": 85, "unit": "km/h"}
